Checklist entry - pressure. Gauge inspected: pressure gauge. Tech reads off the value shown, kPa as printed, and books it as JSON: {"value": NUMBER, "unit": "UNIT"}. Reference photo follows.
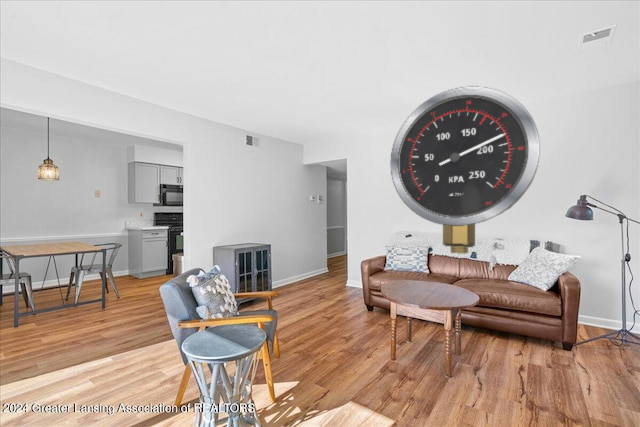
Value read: {"value": 190, "unit": "kPa"}
